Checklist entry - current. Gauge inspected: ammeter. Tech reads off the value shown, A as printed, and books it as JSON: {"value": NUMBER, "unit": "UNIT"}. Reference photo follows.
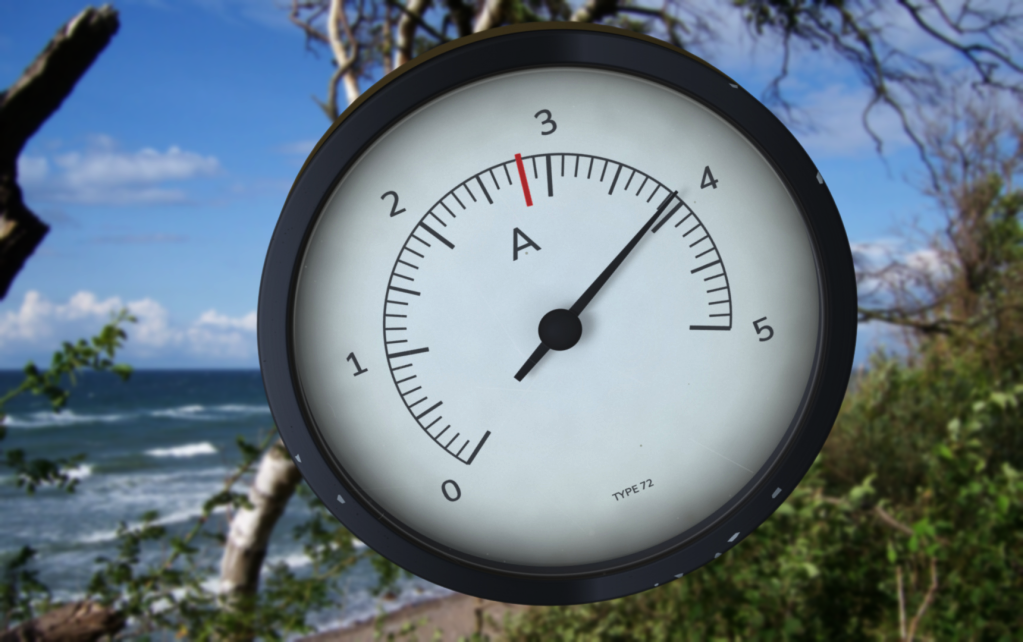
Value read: {"value": 3.9, "unit": "A"}
